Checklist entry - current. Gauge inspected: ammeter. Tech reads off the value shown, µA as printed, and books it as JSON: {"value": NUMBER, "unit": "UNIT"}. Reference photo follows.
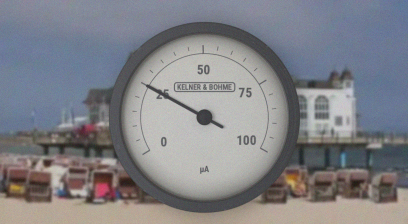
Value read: {"value": 25, "unit": "µA"}
